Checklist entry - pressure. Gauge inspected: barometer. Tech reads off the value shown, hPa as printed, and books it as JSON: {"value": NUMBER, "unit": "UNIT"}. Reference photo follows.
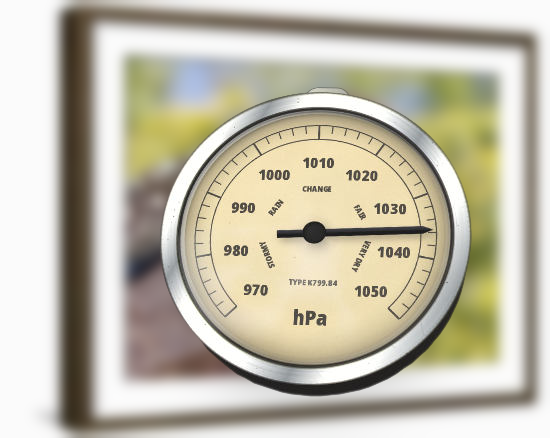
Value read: {"value": 1036, "unit": "hPa"}
